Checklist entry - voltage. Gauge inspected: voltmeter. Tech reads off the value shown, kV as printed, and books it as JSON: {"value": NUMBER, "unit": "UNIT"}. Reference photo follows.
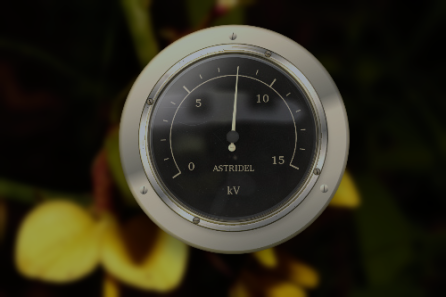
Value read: {"value": 8, "unit": "kV"}
